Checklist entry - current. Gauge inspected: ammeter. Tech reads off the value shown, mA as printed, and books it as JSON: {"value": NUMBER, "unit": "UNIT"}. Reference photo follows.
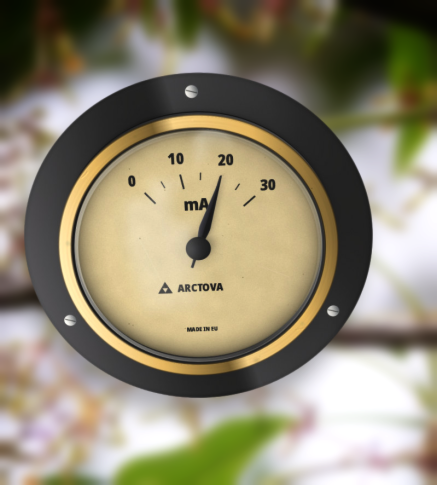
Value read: {"value": 20, "unit": "mA"}
